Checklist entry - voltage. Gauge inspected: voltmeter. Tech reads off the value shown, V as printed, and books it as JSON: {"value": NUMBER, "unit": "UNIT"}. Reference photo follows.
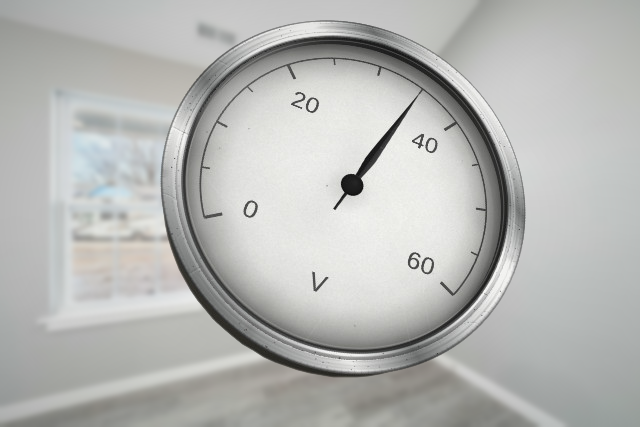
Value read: {"value": 35, "unit": "V"}
